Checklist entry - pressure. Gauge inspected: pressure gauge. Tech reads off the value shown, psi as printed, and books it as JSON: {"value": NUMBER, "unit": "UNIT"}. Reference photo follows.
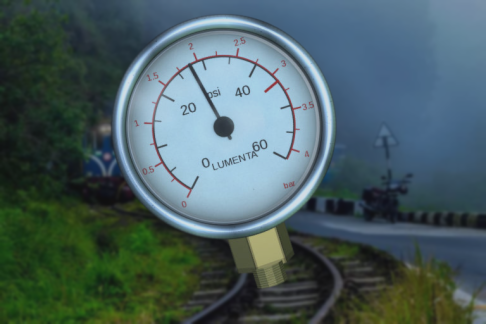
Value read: {"value": 27.5, "unit": "psi"}
